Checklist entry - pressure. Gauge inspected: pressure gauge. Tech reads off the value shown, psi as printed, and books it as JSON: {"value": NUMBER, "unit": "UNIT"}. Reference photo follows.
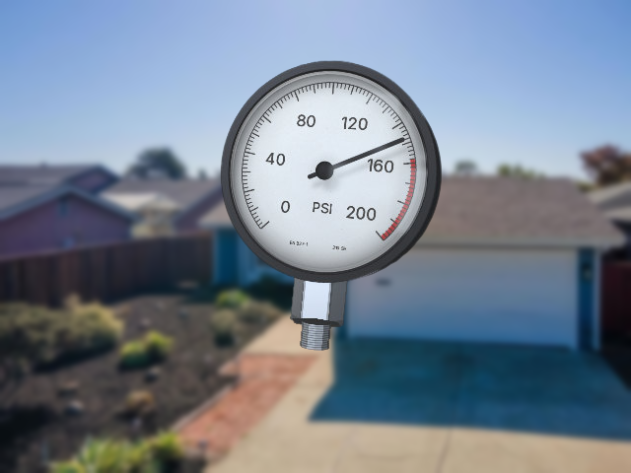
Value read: {"value": 148, "unit": "psi"}
